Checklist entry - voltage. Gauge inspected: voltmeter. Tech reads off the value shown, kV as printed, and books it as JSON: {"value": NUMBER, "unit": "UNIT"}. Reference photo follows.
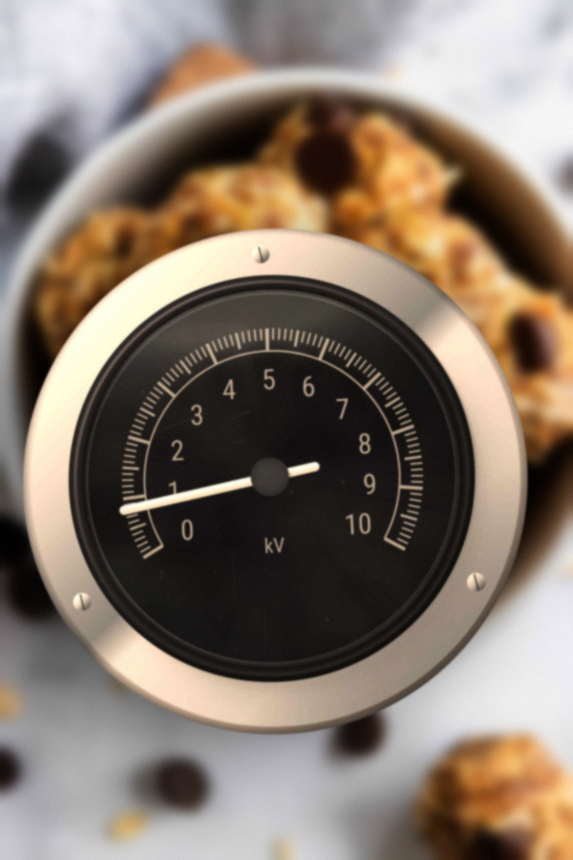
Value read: {"value": 0.8, "unit": "kV"}
